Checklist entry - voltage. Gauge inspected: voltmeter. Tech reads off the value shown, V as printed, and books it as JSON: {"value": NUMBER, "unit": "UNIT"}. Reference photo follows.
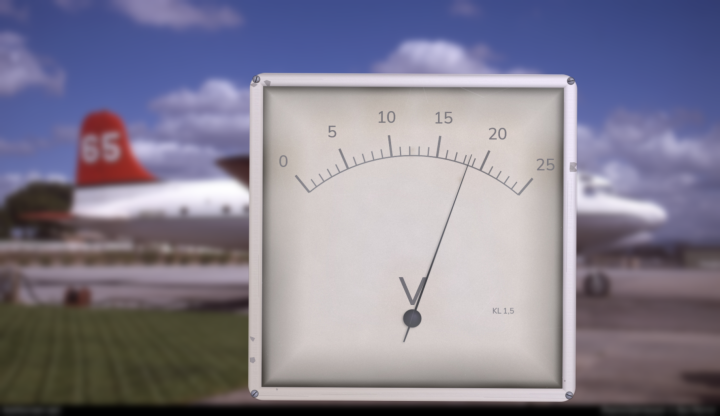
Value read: {"value": 18.5, "unit": "V"}
